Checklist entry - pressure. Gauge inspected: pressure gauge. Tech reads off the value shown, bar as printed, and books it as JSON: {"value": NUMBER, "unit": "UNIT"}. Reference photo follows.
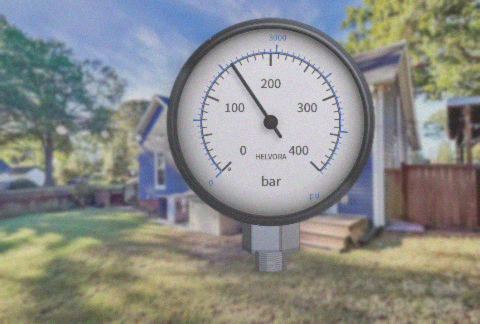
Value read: {"value": 150, "unit": "bar"}
